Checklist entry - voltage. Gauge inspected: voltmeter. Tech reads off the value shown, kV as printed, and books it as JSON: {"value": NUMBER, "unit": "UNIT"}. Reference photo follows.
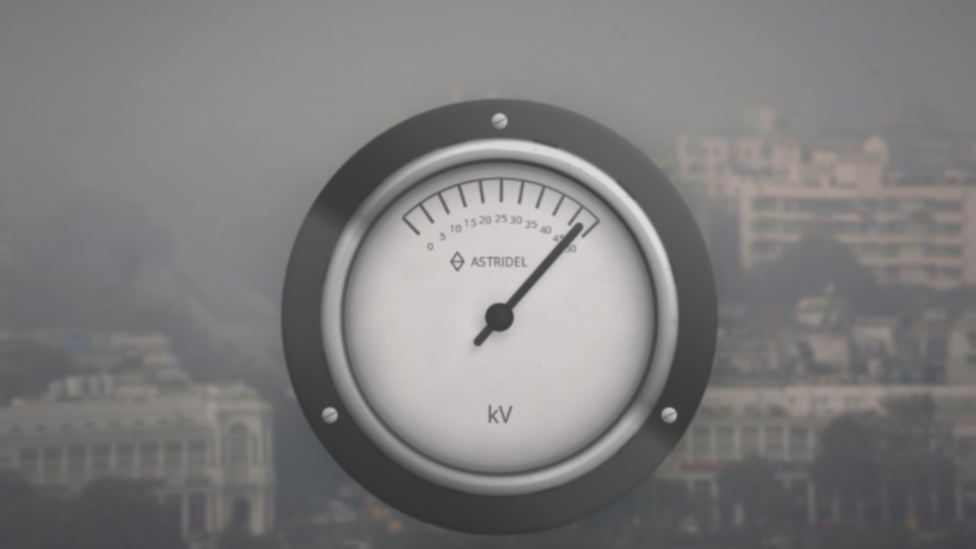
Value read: {"value": 47.5, "unit": "kV"}
